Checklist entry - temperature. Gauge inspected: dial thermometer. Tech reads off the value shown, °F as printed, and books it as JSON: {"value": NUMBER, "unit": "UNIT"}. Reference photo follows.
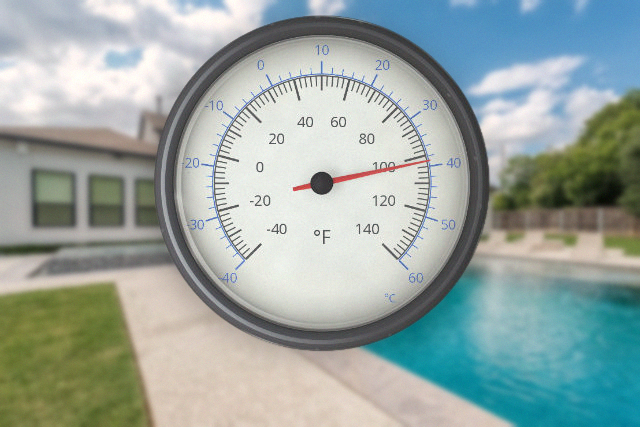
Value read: {"value": 102, "unit": "°F"}
